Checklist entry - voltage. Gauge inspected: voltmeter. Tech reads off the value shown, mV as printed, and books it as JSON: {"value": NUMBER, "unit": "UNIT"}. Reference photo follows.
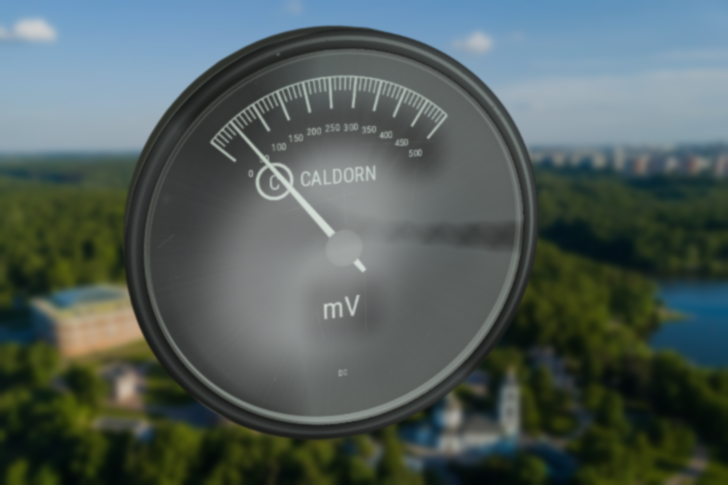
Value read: {"value": 50, "unit": "mV"}
